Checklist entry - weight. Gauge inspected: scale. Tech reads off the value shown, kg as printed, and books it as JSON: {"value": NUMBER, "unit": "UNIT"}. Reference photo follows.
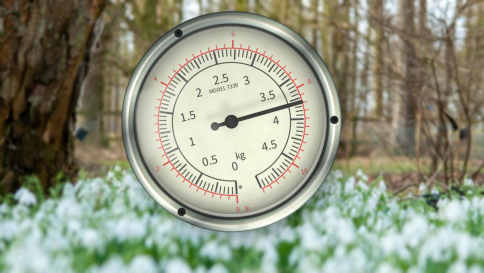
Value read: {"value": 3.8, "unit": "kg"}
